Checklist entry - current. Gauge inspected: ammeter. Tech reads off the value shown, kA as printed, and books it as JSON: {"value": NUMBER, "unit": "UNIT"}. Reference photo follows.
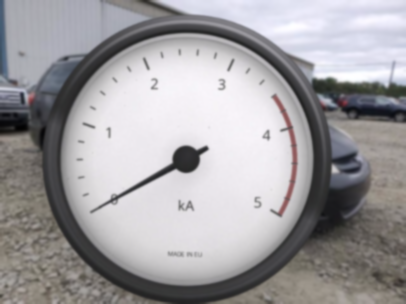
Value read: {"value": 0, "unit": "kA"}
